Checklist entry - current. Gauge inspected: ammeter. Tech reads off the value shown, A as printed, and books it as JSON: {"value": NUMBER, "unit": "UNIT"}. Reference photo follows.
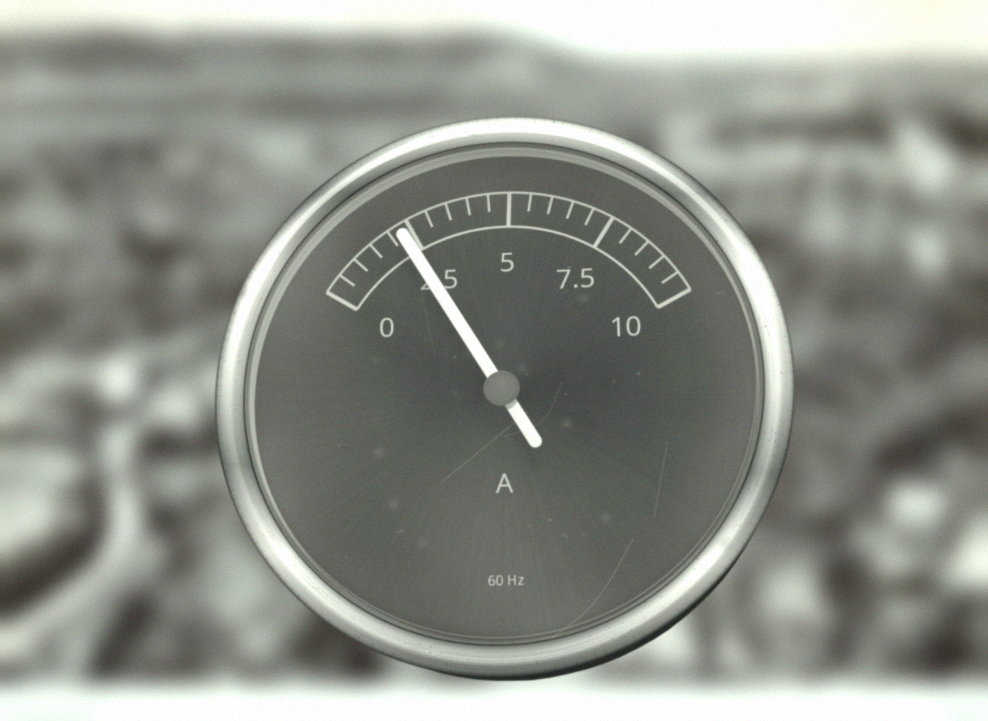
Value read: {"value": 2.25, "unit": "A"}
